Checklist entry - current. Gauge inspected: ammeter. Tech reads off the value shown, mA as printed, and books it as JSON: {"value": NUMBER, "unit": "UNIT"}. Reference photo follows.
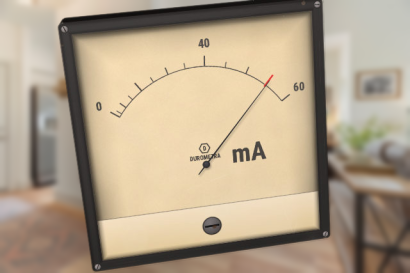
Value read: {"value": 55, "unit": "mA"}
